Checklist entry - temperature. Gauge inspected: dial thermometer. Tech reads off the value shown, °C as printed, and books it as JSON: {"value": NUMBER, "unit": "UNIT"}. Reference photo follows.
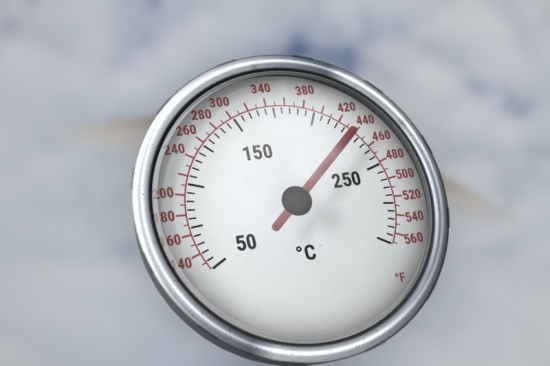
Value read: {"value": 225, "unit": "°C"}
